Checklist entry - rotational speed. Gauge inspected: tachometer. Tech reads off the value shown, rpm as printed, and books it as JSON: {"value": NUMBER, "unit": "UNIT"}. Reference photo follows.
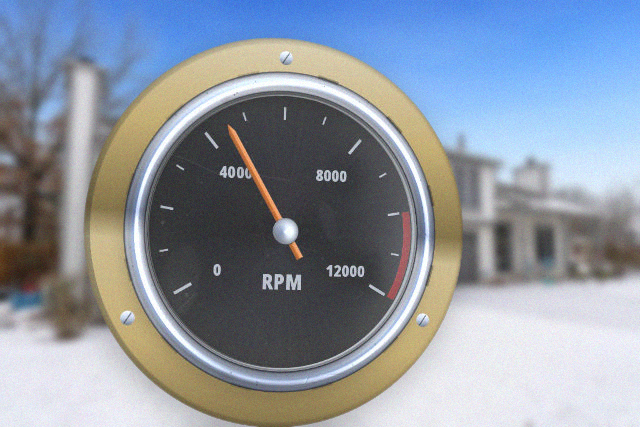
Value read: {"value": 4500, "unit": "rpm"}
